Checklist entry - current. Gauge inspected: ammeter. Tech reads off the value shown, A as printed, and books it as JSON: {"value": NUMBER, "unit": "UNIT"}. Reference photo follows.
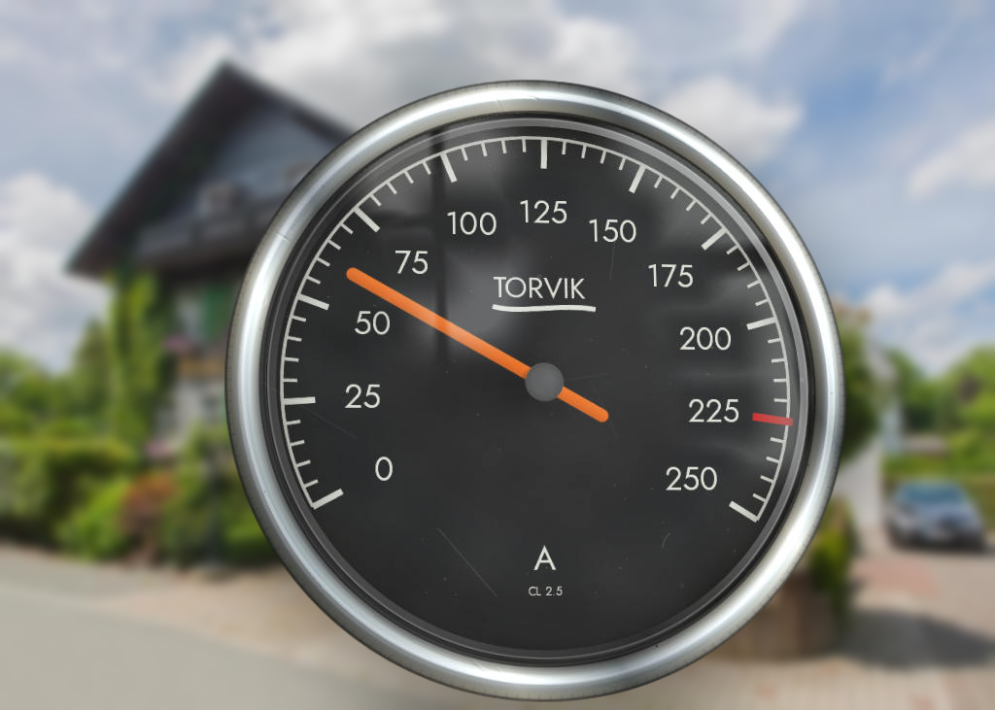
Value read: {"value": 60, "unit": "A"}
